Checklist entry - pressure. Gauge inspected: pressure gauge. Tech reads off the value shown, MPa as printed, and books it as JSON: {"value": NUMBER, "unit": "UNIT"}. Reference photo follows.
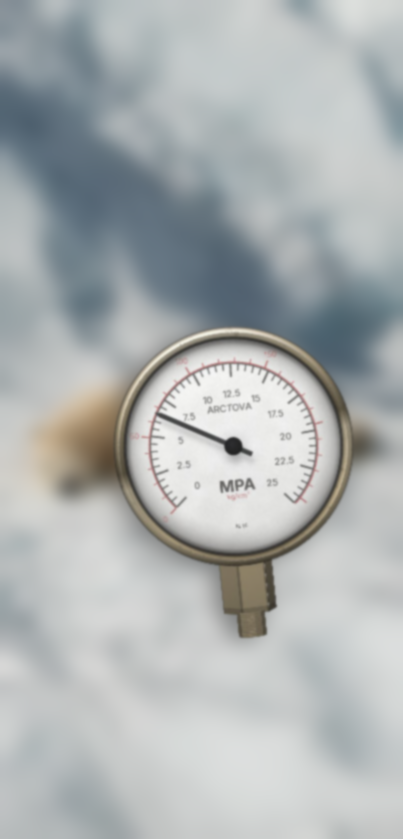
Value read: {"value": 6.5, "unit": "MPa"}
